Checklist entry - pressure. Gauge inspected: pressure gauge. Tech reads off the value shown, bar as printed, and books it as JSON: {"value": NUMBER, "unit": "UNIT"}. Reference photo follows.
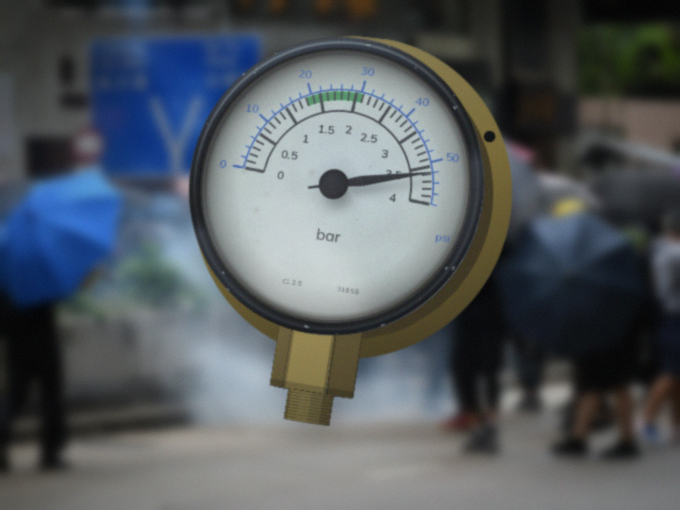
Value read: {"value": 3.6, "unit": "bar"}
